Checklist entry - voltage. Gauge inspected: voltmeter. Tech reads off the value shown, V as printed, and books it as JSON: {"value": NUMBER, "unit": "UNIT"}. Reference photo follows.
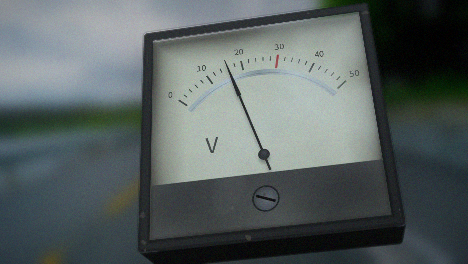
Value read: {"value": 16, "unit": "V"}
